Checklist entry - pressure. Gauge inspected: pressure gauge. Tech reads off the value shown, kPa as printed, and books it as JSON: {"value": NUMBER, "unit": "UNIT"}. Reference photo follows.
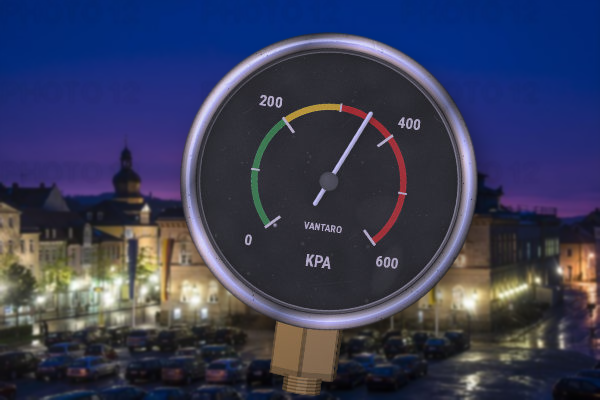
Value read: {"value": 350, "unit": "kPa"}
